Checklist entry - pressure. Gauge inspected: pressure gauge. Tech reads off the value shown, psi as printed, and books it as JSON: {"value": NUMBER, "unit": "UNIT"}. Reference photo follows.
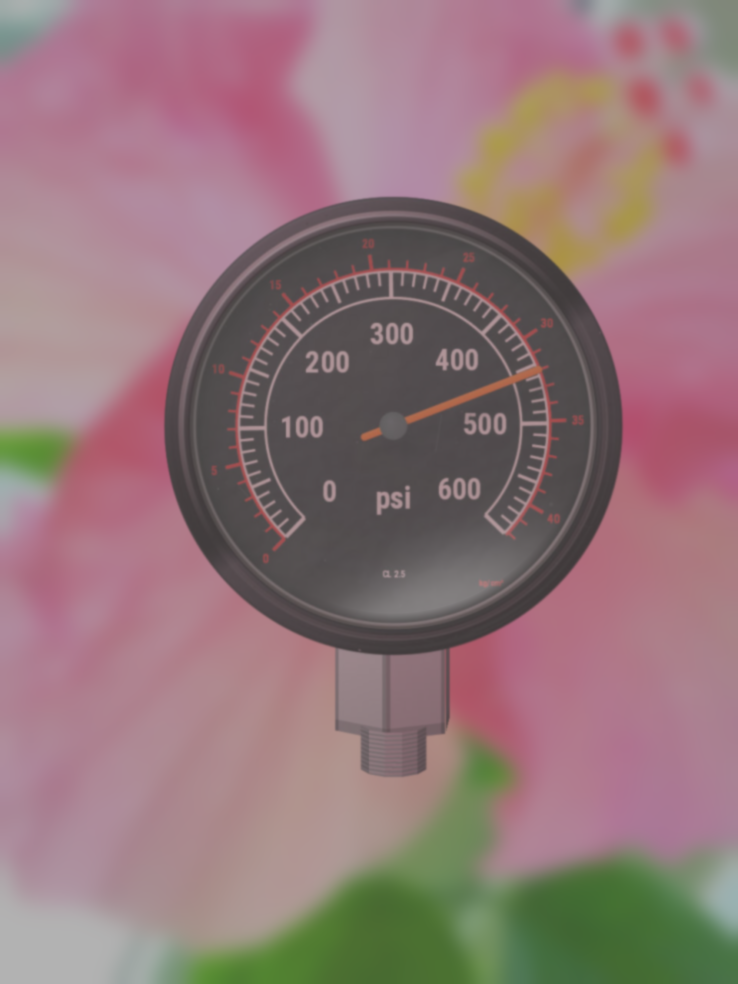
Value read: {"value": 455, "unit": "psi"}
